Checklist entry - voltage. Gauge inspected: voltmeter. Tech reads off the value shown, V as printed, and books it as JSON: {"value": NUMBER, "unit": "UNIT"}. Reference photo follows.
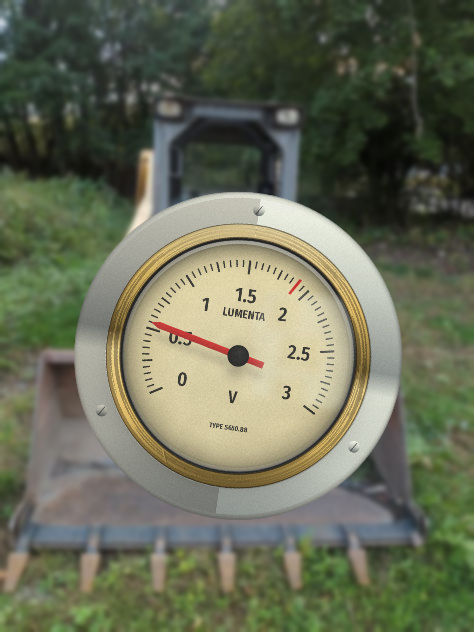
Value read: {"value": 0.55, "unit": "V"}
